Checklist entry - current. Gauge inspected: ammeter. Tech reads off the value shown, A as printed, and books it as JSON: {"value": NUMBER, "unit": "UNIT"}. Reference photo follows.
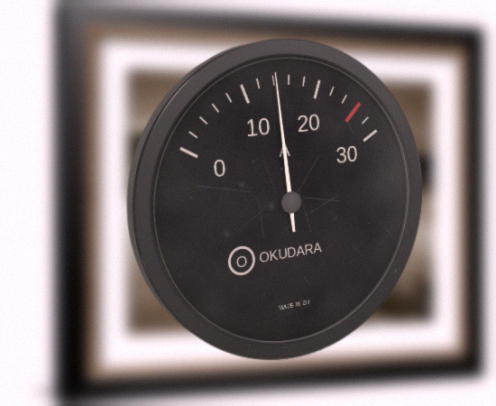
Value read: {"value": 14, "unit": "A"}
